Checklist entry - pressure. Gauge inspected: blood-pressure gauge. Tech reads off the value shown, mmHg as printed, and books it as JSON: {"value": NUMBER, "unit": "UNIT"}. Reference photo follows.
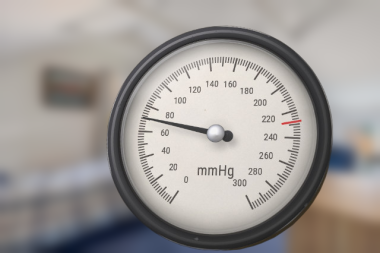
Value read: {"value": 70, "unit": "mmHg"}
